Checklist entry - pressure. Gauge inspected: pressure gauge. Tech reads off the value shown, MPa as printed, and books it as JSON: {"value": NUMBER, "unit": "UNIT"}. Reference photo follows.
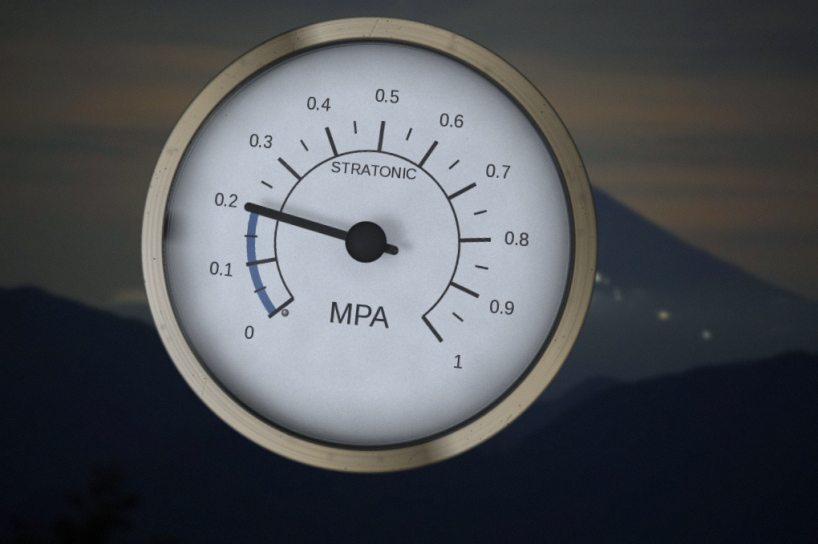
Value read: {"value": 0.2, "unit": "MPa"}
